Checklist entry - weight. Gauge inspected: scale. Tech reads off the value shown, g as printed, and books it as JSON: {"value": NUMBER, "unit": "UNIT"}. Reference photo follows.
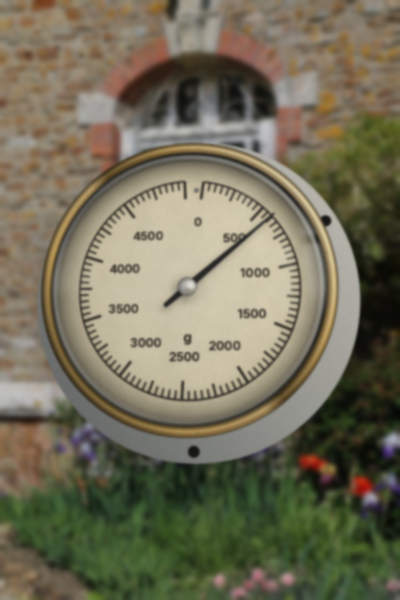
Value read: {"value": 600, "unit": "g"}
